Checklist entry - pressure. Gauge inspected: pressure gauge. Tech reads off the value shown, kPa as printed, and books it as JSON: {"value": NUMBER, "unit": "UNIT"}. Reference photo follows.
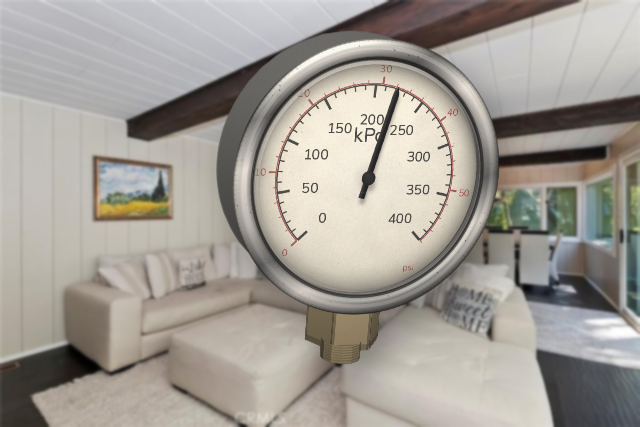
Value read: {"value": 220, "unit": "kPa"}
